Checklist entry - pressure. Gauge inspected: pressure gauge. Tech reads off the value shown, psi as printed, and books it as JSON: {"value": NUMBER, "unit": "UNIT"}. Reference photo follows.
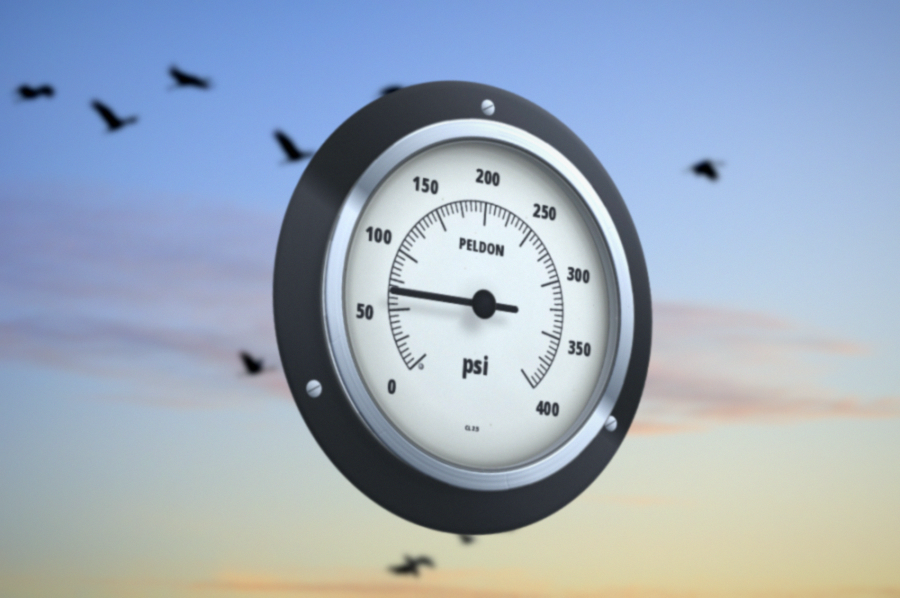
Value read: {"value": 65, "unit": "psi"}
